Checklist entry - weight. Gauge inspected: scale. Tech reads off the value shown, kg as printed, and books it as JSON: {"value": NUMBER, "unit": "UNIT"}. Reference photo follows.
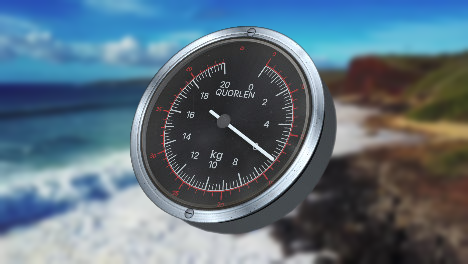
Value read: {"value": 6, "unit": "kg"}
